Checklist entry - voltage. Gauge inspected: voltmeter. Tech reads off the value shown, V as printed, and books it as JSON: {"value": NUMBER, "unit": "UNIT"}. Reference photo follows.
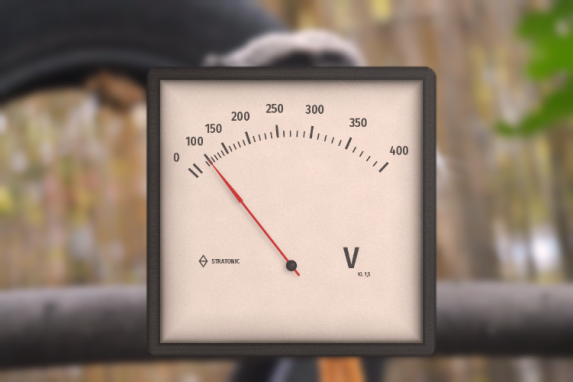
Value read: {"value": 100, "unit": "V"}
